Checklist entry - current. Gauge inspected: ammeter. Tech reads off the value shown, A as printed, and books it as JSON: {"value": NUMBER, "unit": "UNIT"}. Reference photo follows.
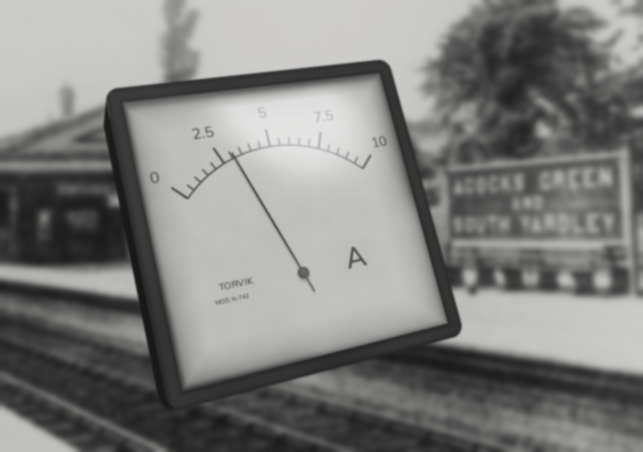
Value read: {"value": 3, "unit": "A"}
